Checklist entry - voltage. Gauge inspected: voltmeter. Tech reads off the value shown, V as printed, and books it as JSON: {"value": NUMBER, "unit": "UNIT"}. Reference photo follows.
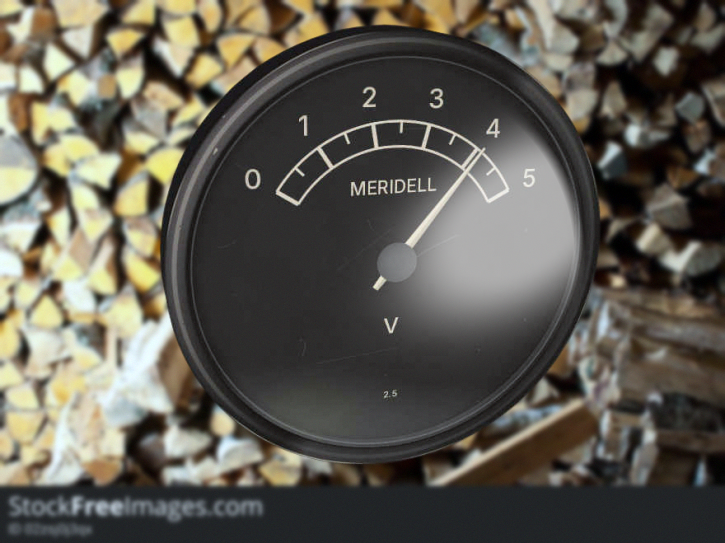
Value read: {"value": 4, "unit": "V"}
